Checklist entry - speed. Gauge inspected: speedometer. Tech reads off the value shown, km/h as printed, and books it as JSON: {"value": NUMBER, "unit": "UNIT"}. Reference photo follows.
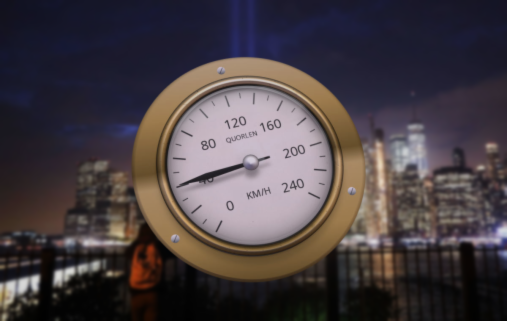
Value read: {"value": 40, "unit": "km/h"}
